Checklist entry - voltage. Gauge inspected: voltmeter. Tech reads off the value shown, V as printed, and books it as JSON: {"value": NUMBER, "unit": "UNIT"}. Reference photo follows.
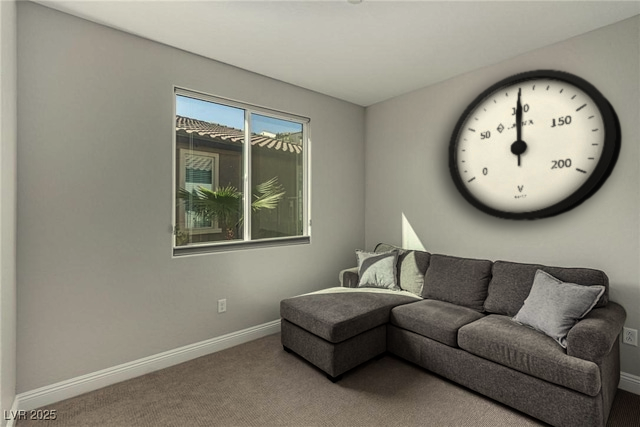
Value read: {"value": 100, "unit": "V"}
